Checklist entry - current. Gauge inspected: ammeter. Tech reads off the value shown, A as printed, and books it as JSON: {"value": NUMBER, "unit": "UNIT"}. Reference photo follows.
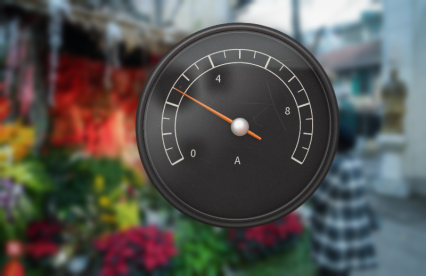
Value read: {"value": 2.5, "unit": "A"}
